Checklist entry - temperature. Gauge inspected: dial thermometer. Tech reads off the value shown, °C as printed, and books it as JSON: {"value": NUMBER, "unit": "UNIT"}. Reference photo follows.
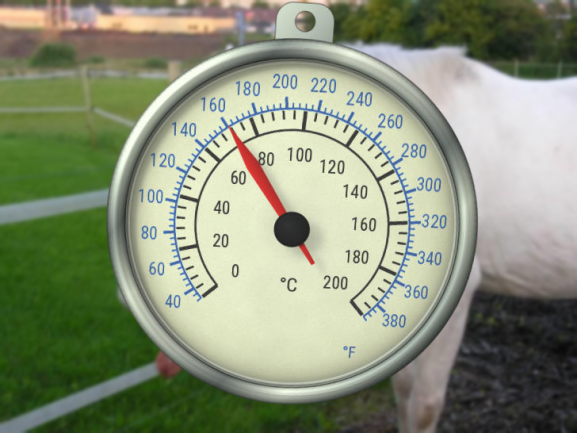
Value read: {"value": 72, "unit": "°C"}
